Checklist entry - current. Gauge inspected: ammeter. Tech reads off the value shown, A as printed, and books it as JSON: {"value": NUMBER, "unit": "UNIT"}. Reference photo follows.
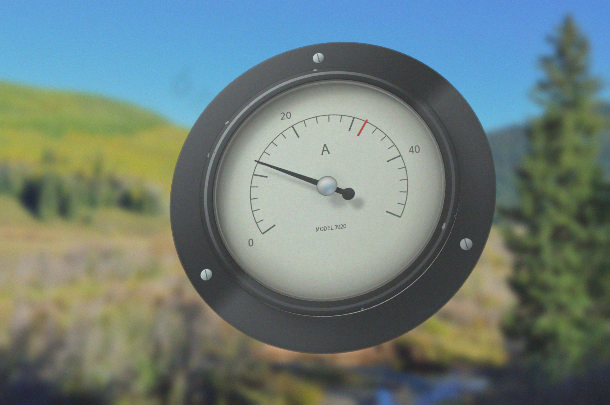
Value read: {"value": 12, "unit": "A"}
